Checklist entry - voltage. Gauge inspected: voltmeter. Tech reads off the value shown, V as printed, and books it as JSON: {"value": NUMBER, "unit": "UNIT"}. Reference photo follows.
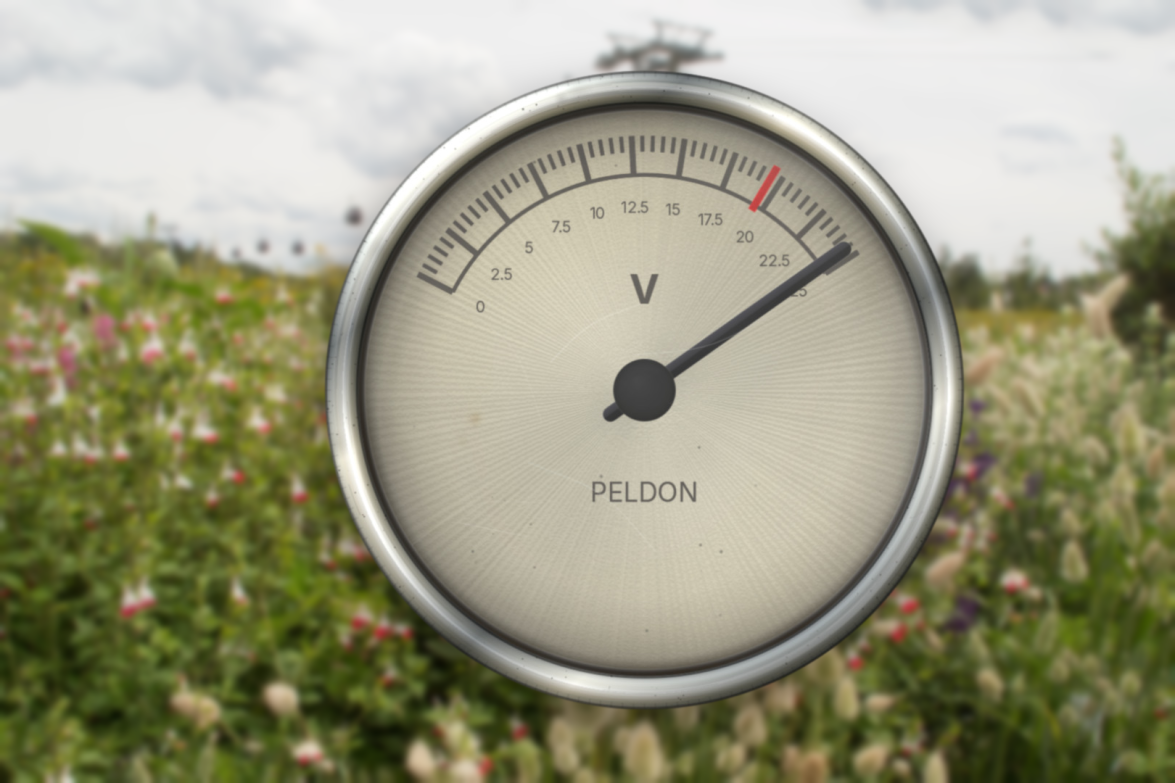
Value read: {"value": 24.5, "unit": "V"}
